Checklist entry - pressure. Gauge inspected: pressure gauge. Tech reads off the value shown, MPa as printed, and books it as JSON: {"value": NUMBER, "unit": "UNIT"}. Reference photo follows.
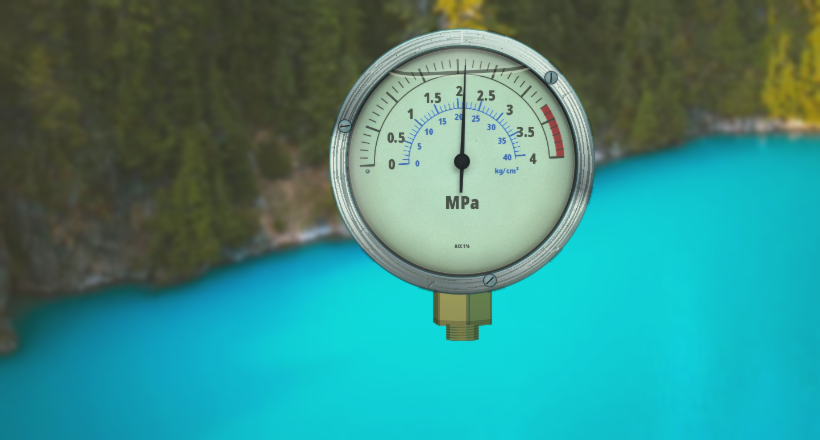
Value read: {"value": 2.1, "unit": "MPa"}
